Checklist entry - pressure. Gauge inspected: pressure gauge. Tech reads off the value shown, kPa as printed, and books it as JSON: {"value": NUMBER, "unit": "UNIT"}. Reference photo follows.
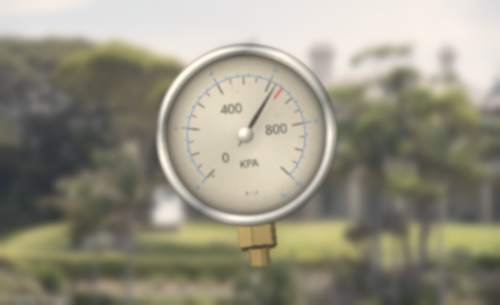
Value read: {"value": 625, "unit": "kPa"}
